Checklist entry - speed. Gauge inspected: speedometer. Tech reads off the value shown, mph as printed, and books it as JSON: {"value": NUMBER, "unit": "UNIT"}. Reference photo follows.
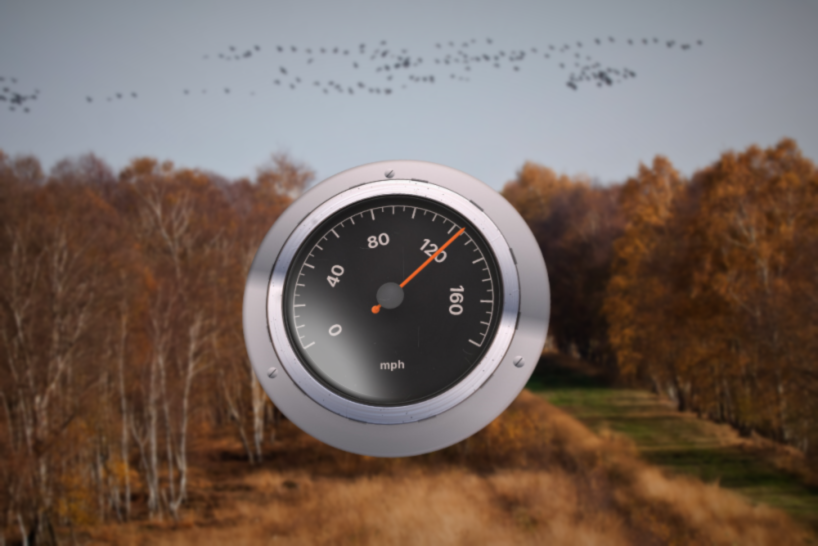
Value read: {"value": 125, "unit": "mph"}
